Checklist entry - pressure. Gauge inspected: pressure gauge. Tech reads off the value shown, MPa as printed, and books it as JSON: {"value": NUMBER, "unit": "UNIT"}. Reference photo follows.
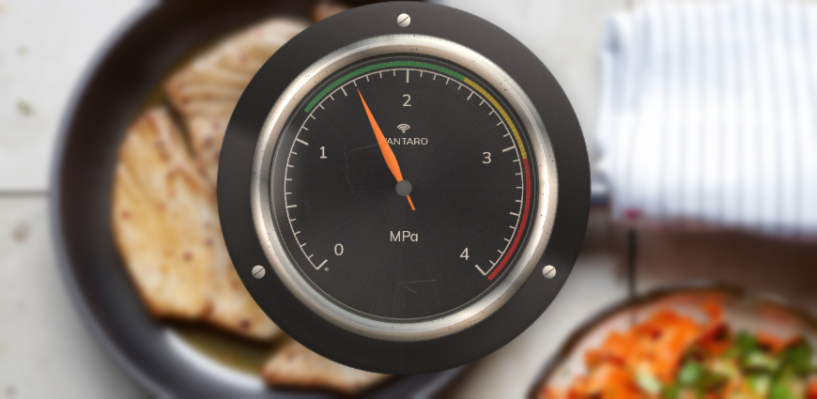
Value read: {"value": 1.6, "unit": "MPa"}
